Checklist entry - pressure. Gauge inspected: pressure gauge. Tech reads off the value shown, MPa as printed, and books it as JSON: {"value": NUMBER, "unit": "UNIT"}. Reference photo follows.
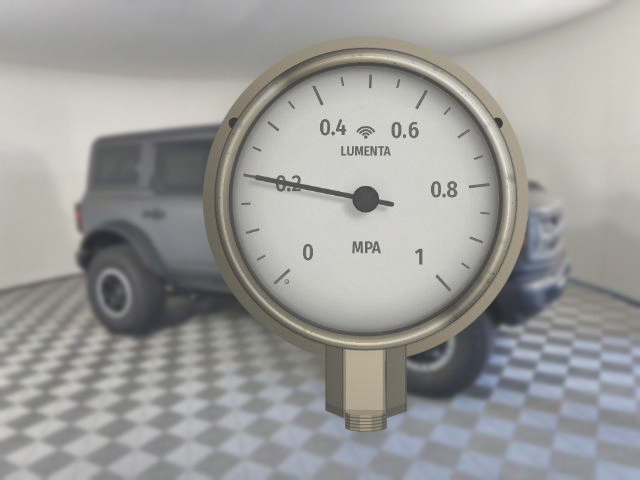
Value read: {"value": 0.2, "unit": "MPa"}
